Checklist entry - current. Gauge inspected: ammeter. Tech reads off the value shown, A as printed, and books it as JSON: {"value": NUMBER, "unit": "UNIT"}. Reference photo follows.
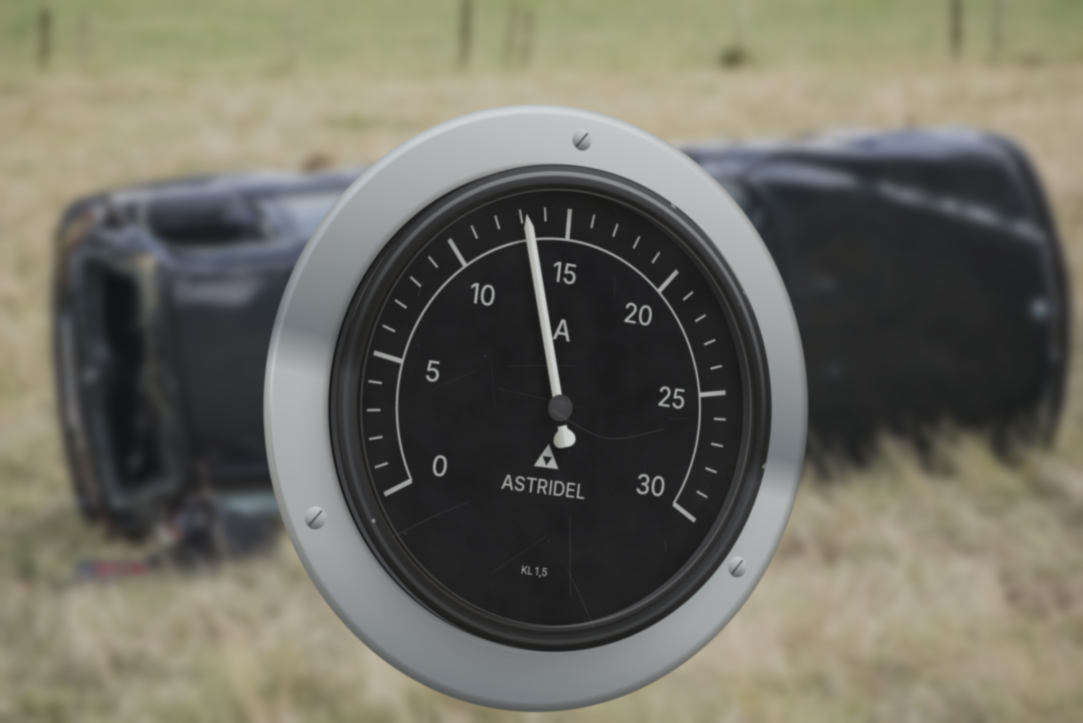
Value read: {"value": 13, "unit": "A"}
